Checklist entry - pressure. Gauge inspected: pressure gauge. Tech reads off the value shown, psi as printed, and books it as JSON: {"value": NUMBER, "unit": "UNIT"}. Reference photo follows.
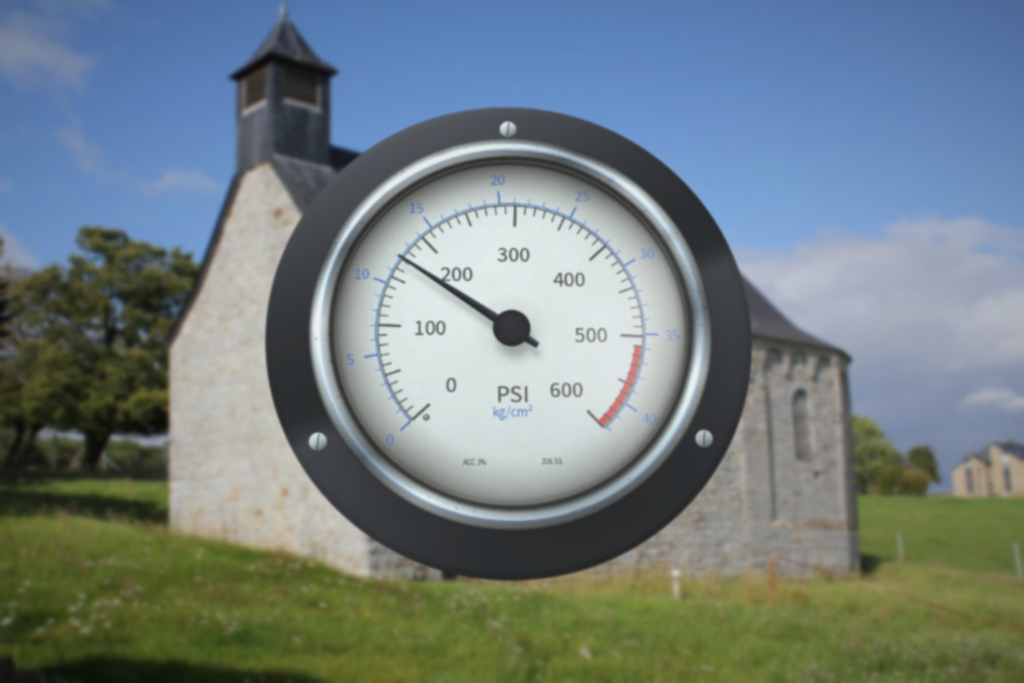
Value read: {"value": 170, "unit": "psi"}
